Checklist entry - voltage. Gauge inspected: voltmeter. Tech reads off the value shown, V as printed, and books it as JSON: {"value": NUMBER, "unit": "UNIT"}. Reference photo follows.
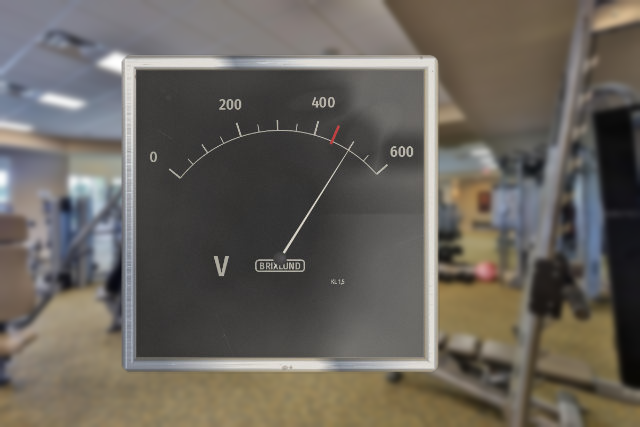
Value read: {"value": 500, "unit": "V"}
